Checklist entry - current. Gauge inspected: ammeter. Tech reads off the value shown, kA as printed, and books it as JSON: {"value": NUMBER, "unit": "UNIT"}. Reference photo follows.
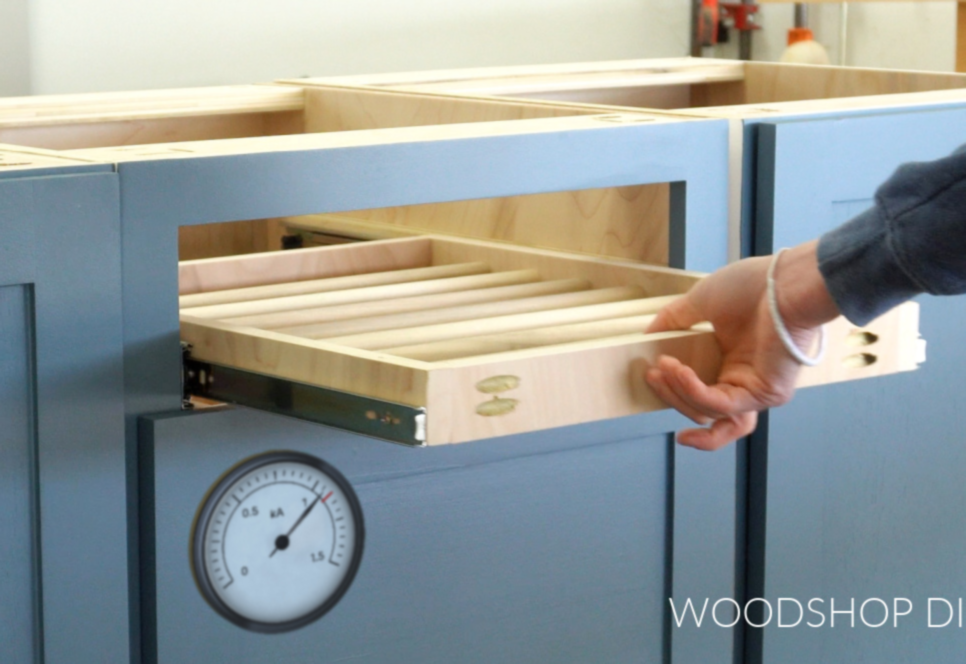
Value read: {"value": 1.05, "unit": "kA"}
